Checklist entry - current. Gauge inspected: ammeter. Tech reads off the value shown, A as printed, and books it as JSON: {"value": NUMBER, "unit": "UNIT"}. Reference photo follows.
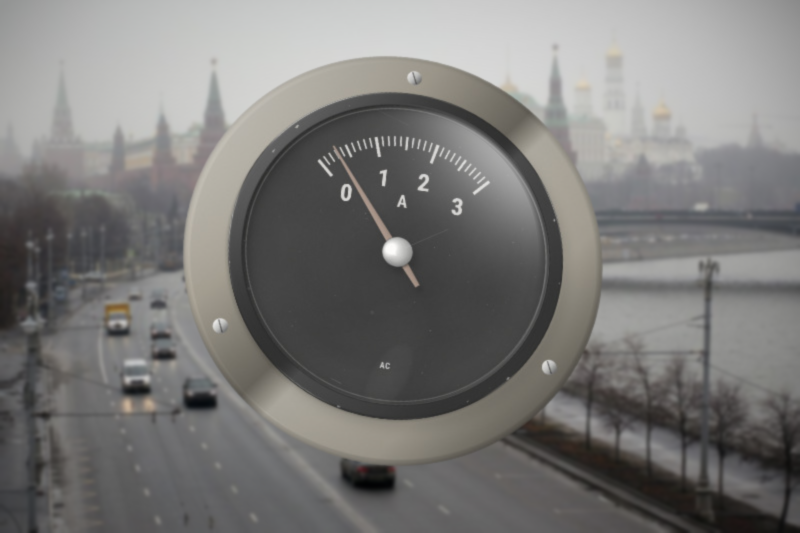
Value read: {"value": 0.3, "unit": "A"}
